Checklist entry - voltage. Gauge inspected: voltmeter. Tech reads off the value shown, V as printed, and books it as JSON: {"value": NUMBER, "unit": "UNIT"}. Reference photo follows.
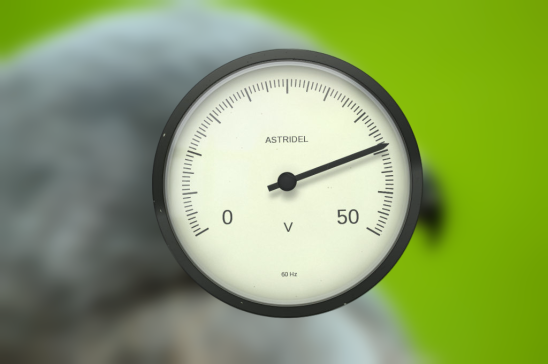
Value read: {"value": 39.5, "unit": "V"}
